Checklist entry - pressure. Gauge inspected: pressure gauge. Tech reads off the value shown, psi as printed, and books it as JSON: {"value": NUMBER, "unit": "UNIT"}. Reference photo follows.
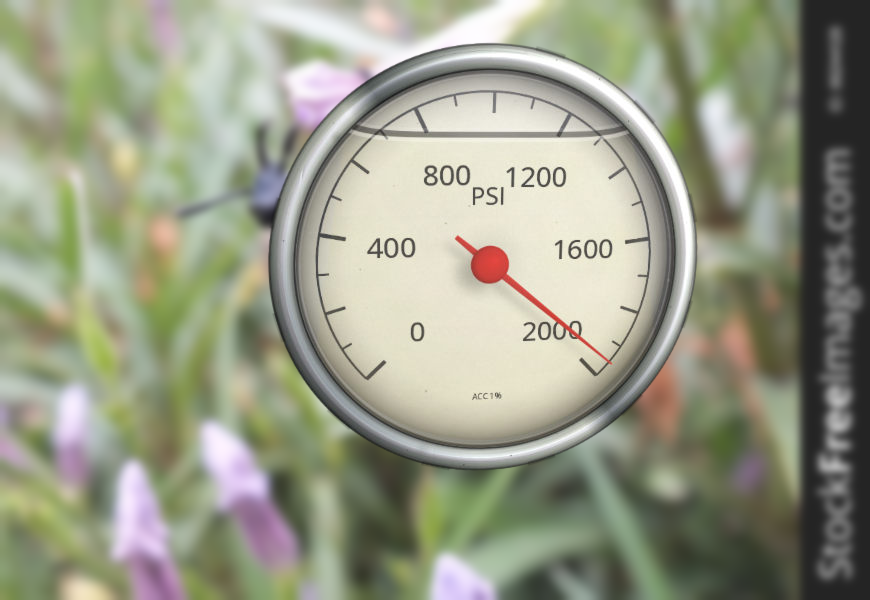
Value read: {"value": 1950, "unit": "psi"}
